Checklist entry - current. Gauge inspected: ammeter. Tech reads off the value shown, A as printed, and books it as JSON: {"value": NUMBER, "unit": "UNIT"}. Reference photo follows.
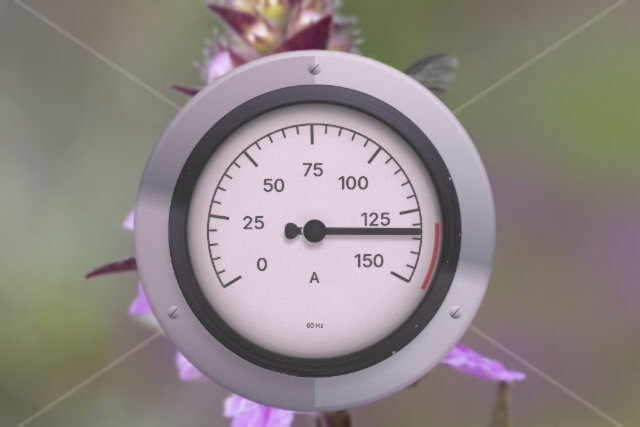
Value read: {"value": 132.5, "unit": "A"}
